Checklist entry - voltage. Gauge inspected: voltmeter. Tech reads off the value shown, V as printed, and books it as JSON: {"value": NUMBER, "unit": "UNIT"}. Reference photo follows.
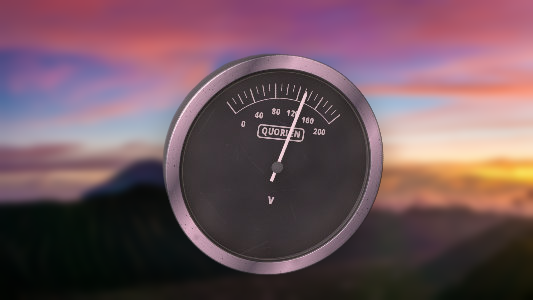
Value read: {"value": 130, "unit": "V"}
